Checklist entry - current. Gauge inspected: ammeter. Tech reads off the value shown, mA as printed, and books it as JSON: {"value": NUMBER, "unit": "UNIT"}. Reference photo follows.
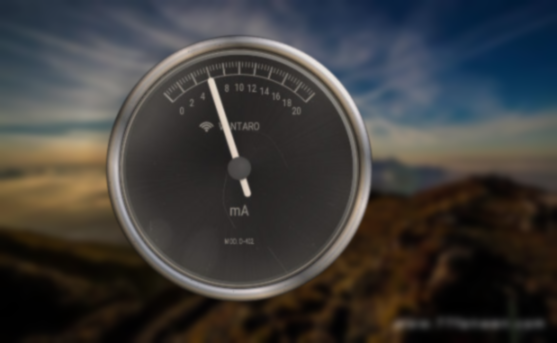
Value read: {"value": 6, "unit": "mA"}
